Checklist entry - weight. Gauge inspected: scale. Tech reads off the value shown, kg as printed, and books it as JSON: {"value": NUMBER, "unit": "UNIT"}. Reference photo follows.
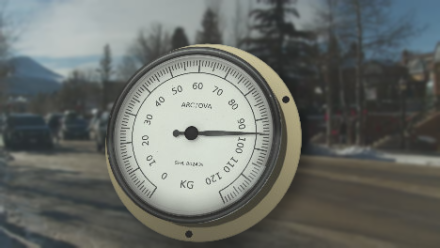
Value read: {"value": 95, "unit": "kg"}
